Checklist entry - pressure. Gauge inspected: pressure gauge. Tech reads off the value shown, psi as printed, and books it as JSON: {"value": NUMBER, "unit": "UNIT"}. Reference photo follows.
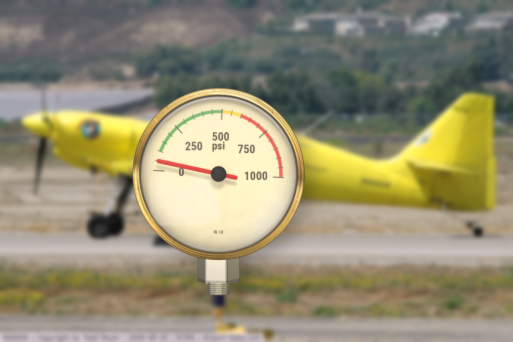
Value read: {"value": 50, "unit": "psi"}
